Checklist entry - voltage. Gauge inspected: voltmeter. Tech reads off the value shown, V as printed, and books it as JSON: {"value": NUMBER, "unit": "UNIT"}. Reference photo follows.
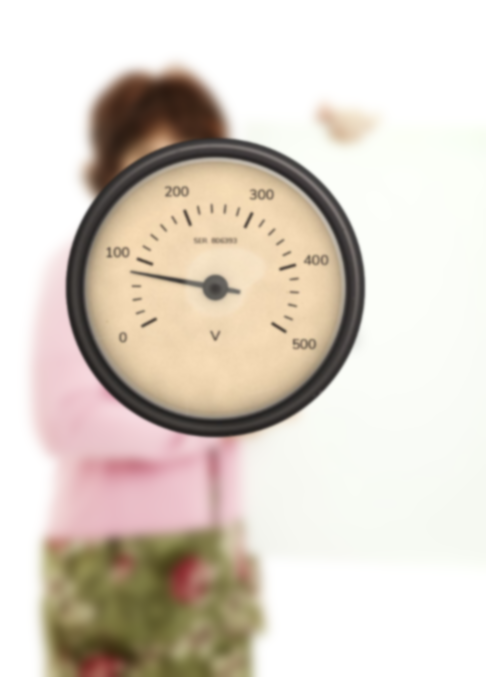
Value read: {"value": 80, "unit": "V"}
